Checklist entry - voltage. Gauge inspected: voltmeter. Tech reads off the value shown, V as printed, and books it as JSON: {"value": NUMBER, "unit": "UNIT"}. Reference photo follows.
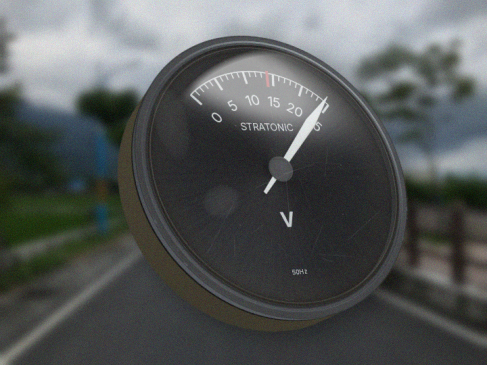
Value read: {"value": 24, "unit": "V"}
